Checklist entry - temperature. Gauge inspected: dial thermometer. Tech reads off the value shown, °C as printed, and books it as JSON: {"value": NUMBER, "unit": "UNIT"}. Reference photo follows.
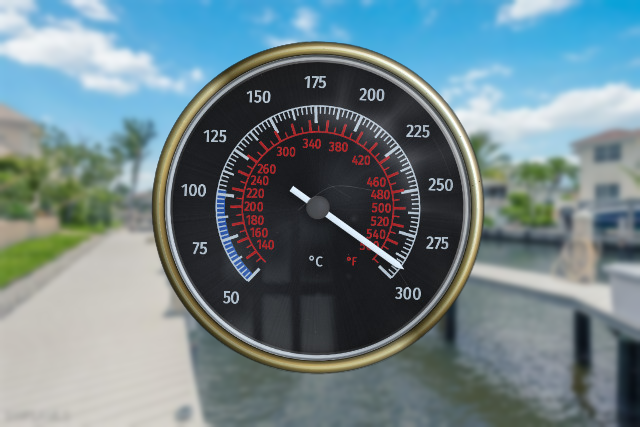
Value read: {"value": 292.5, "unit": "°C"}
